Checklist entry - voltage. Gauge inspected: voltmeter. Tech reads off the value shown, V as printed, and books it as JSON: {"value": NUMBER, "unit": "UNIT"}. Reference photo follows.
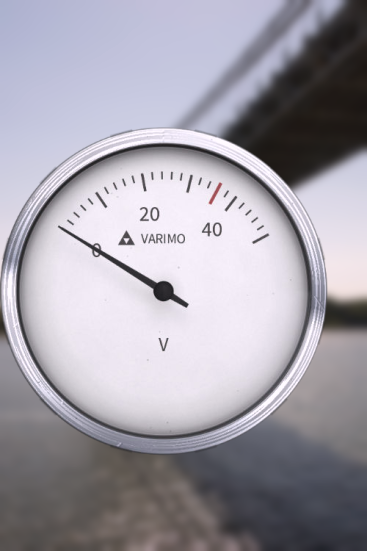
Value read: {"value": 0, "unit": "V"}
